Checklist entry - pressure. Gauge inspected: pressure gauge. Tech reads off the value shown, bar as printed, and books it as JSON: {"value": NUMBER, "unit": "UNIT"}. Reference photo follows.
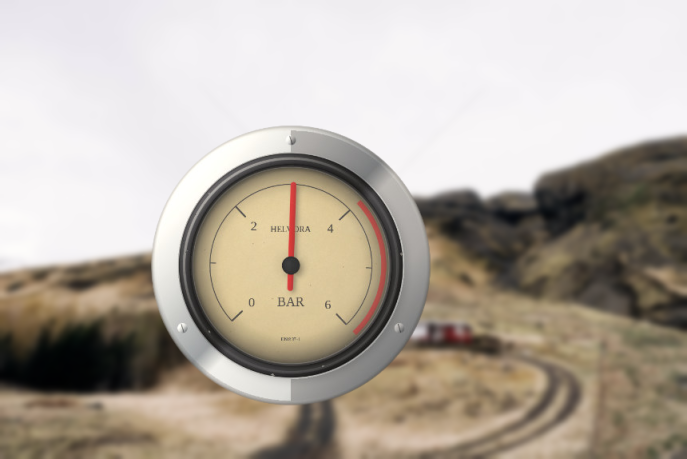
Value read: {"value": 3, "unit": "bar"}
